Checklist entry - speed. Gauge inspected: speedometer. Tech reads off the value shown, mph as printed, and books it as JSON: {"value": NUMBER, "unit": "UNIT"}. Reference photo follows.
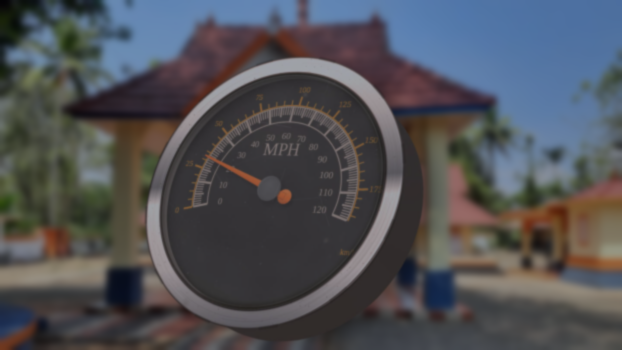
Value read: {"value": 20, "unit": "mph"}
